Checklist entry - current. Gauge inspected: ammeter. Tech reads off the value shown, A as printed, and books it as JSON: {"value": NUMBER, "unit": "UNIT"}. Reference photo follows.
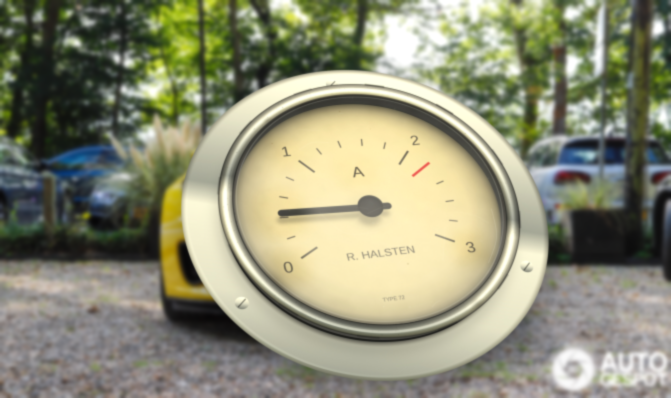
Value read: {"value": 0.4, "unit": "A"}
